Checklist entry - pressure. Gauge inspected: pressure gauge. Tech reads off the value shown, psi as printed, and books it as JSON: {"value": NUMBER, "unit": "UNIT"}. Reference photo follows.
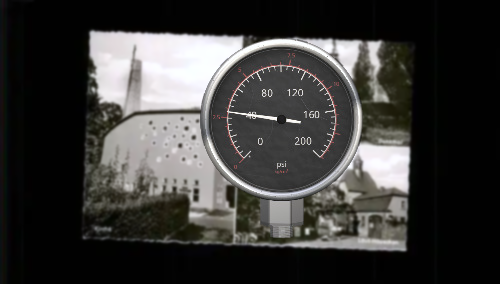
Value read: {"value": 40, "unit": "psi"}
